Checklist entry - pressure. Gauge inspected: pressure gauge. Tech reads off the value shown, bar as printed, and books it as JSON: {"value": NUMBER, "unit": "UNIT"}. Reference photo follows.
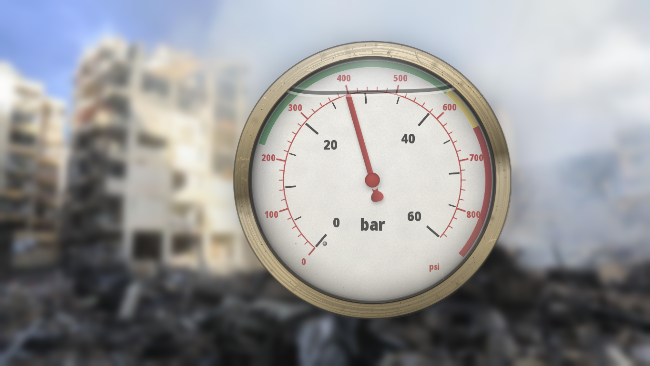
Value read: {"value": 27.5, "unit": "bar"}
